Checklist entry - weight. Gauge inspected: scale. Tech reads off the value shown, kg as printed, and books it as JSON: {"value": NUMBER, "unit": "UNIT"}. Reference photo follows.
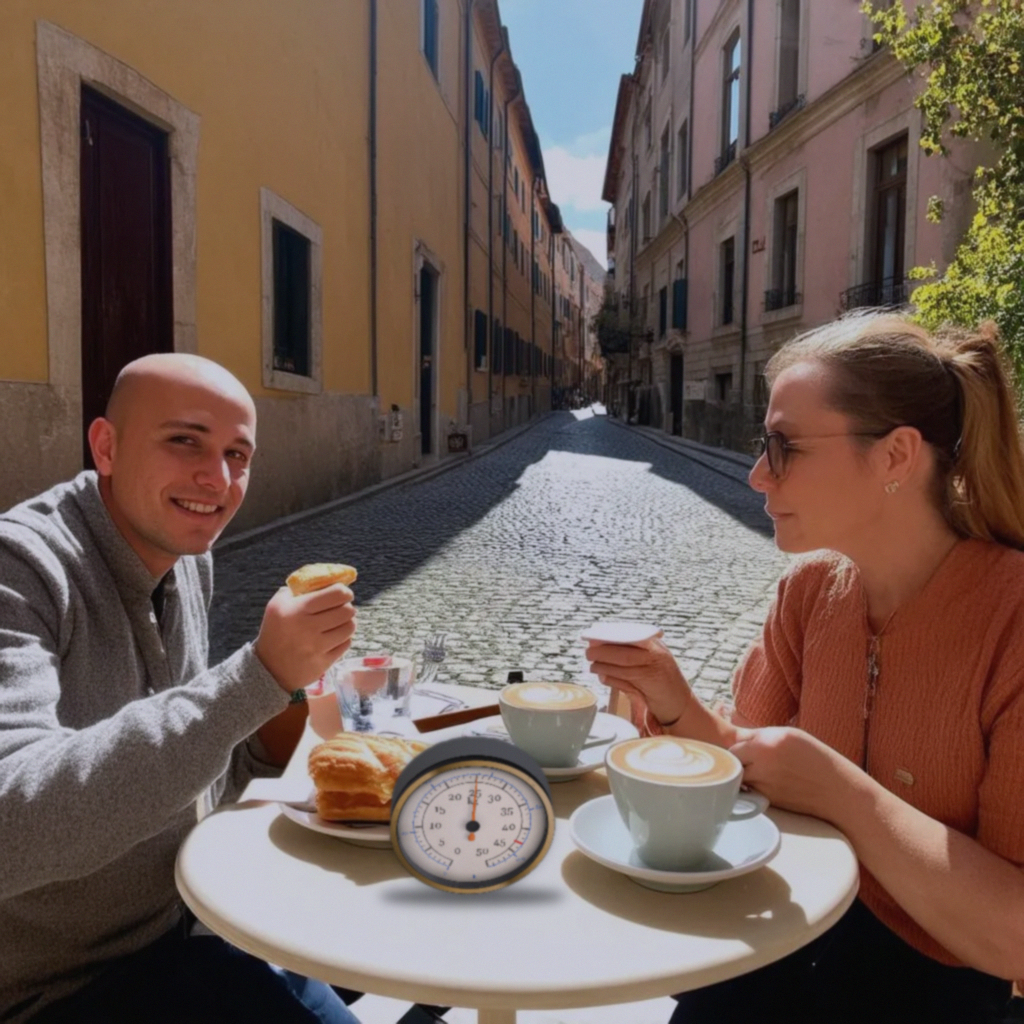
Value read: {"value": 25, "unit": "kg"}
